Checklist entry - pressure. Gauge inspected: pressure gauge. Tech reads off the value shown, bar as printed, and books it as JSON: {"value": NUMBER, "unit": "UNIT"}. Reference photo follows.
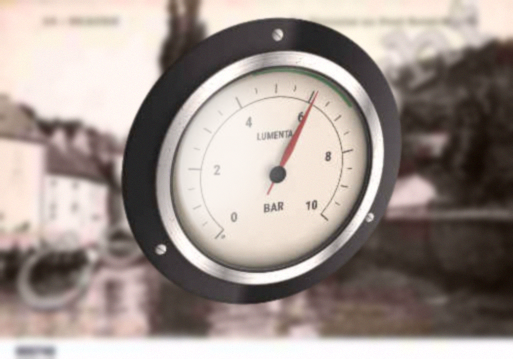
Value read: {"value": 6, "unit": "bar"}
